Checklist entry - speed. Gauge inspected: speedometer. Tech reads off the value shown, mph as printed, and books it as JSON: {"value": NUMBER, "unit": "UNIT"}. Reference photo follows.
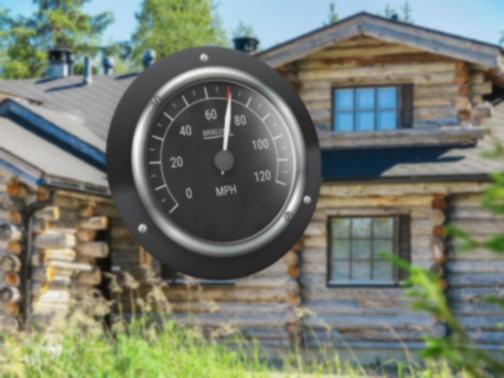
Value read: {"value": 70, "unit": "mph"}
